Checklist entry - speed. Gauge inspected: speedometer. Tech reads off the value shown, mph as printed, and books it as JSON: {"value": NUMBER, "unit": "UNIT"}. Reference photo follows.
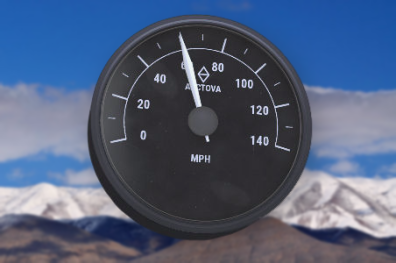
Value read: {"value": 60, "unit": "mph"}
